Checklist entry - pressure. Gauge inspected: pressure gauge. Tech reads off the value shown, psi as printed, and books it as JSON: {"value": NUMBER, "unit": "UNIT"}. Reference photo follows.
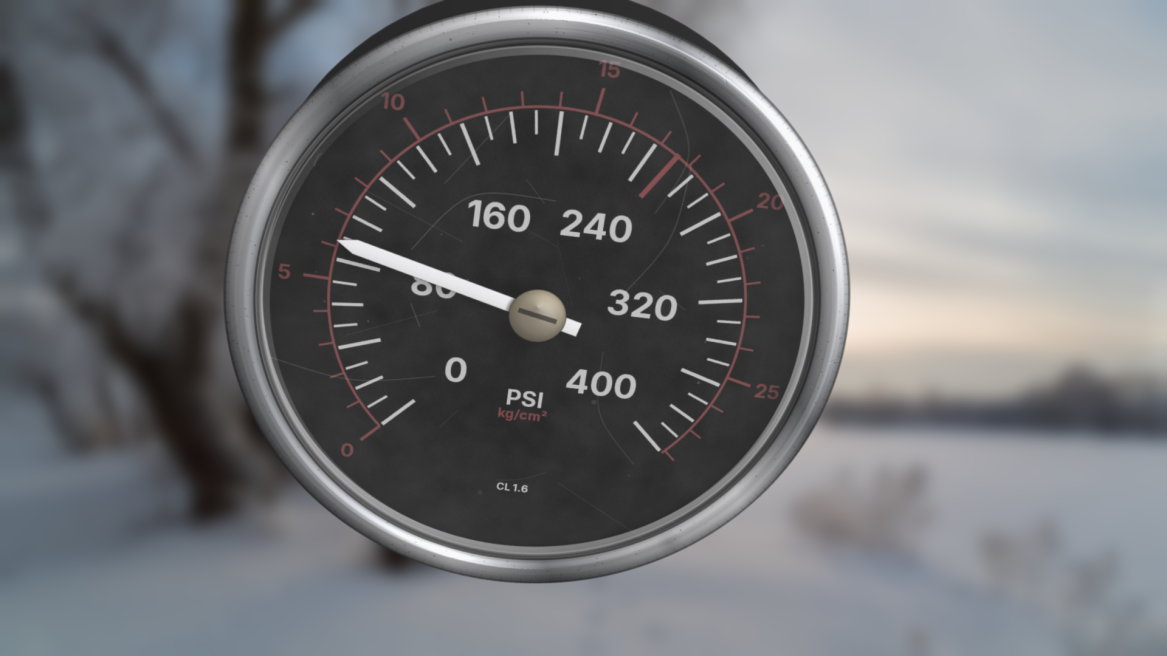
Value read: {"value": 90, "unit": "psi"}
